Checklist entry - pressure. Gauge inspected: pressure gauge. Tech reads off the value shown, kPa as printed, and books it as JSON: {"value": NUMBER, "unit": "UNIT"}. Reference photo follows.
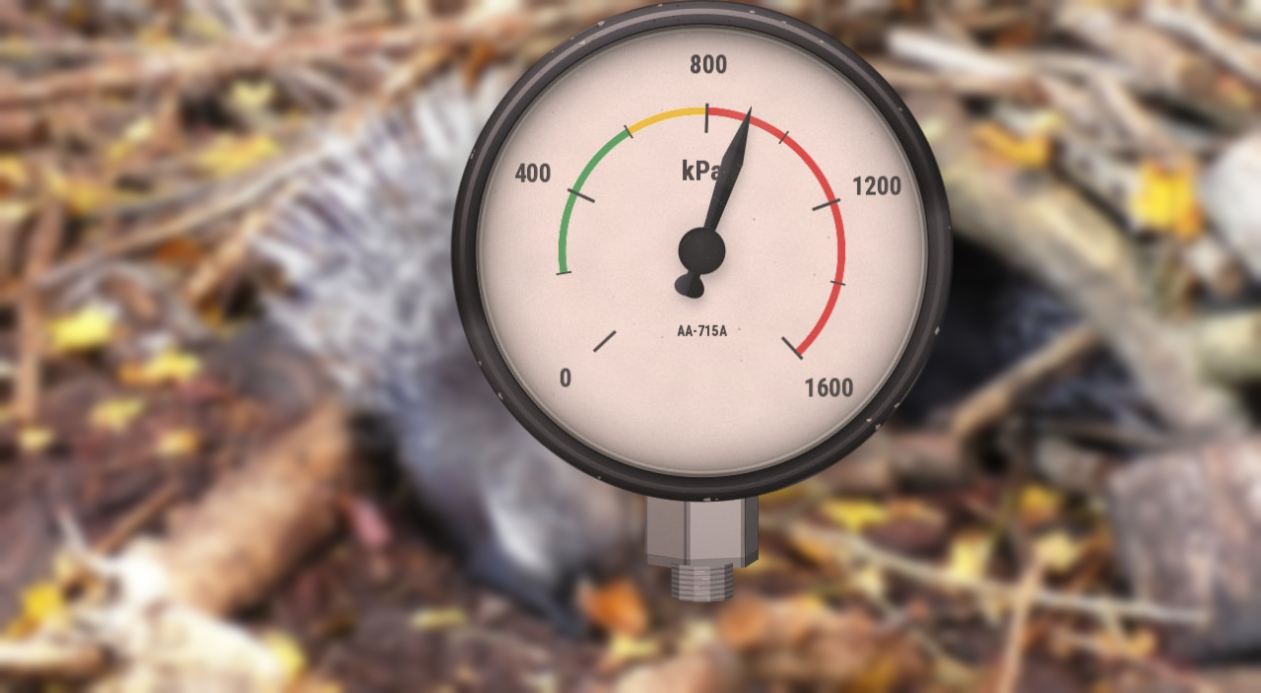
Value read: {"value": 900, "unit": "kPa"}
